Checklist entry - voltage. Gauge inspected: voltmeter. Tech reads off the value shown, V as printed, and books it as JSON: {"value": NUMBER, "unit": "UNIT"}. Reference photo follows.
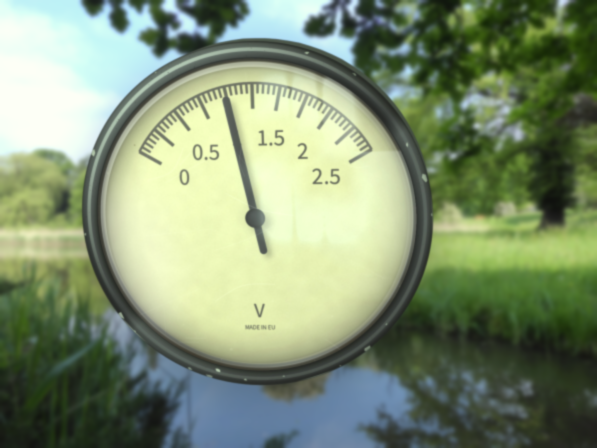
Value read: {"value": 1, "unit": "V"}
